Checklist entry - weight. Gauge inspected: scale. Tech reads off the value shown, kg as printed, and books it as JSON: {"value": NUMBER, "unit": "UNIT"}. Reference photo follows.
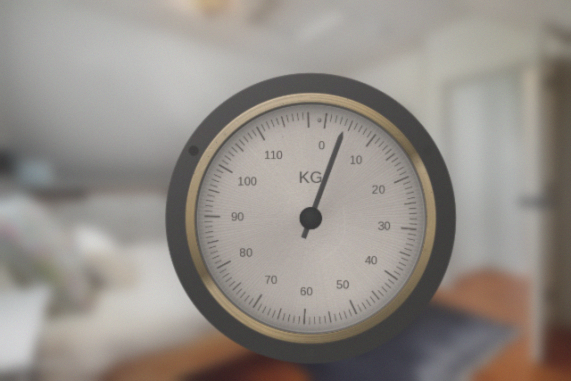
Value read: {"value": 4, "unit": "kg"}
